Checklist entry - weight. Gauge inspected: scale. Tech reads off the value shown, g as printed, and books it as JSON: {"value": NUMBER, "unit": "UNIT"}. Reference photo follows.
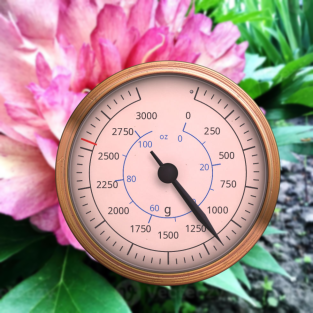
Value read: {"value": 1150, "unit": "g"}
